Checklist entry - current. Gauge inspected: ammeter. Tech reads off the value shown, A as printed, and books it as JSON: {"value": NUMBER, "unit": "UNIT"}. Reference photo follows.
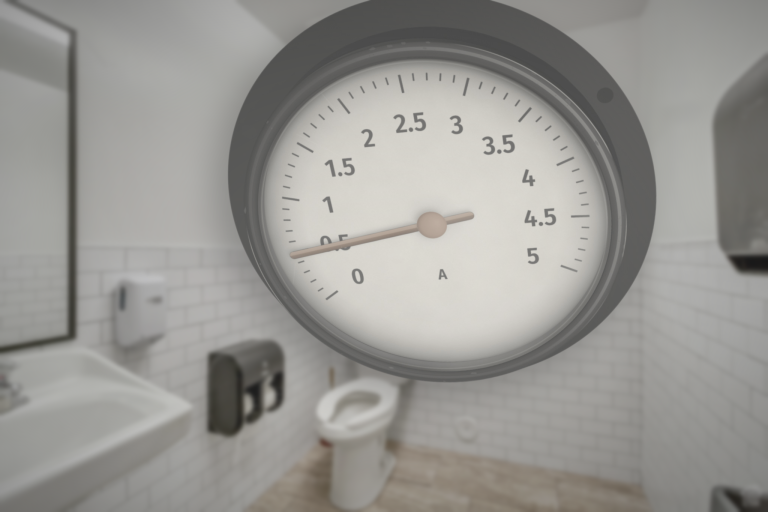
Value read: {"value": 0.5, "unit": "A"}
